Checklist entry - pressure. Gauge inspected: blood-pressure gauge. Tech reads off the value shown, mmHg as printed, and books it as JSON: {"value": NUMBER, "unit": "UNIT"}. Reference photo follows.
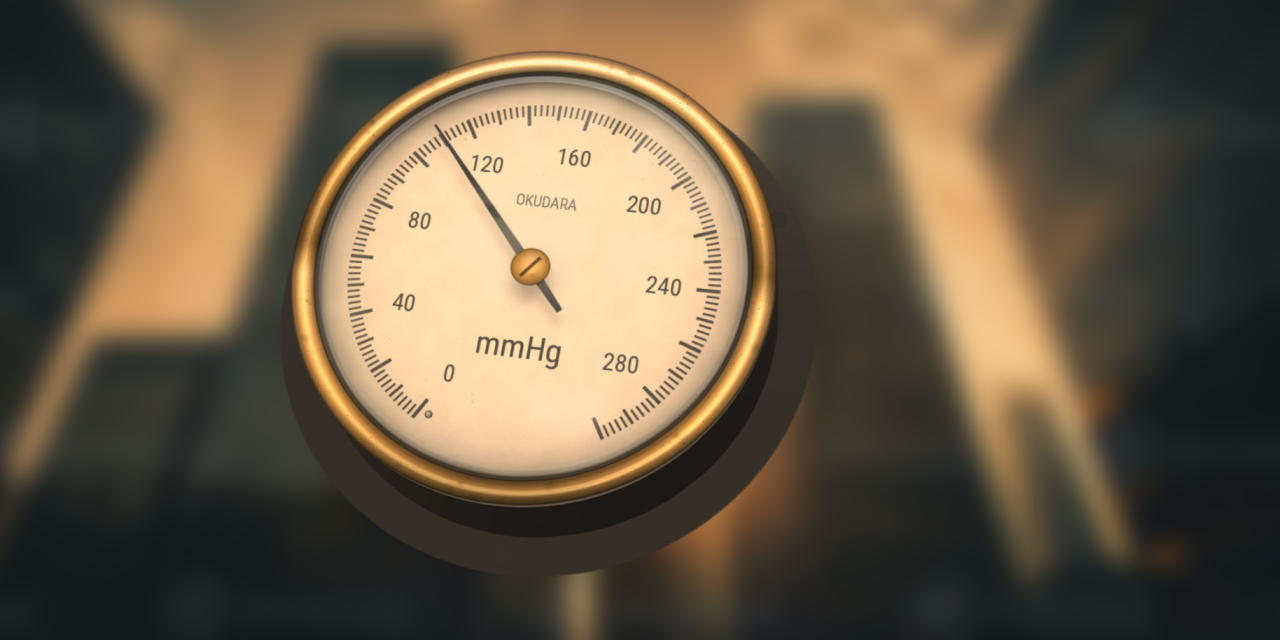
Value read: {"value": 110, "unit": "mmHg"}
